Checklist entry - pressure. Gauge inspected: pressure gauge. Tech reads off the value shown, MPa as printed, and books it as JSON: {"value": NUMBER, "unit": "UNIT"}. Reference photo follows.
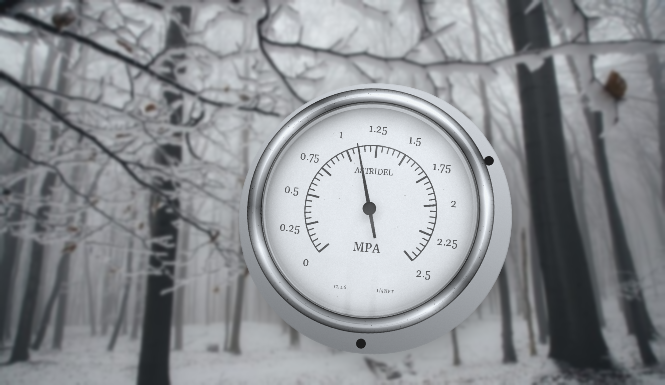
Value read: {"value": 1.1, "unit": "MPa"}
